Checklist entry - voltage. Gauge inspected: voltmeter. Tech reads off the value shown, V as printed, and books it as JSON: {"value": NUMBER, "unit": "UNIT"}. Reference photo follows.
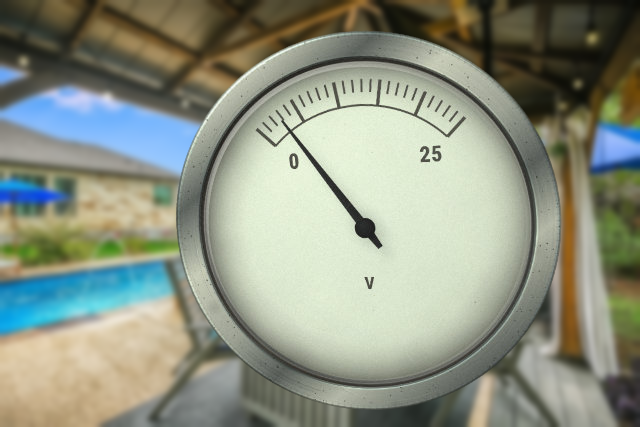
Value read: {"value": 3, "unit": "V"}
